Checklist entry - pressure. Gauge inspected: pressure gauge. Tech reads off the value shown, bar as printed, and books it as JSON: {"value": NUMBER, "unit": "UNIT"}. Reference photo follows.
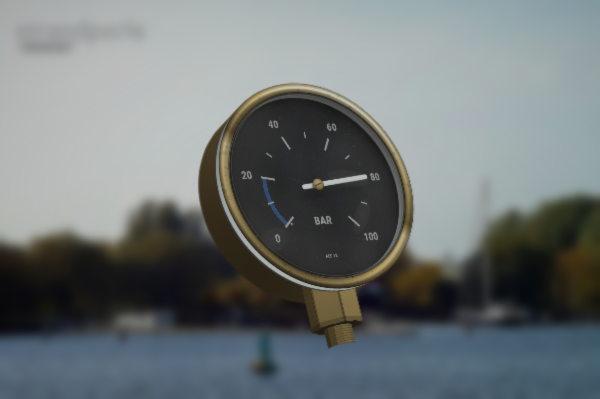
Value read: {"value": 80, "unit": "bar"}
